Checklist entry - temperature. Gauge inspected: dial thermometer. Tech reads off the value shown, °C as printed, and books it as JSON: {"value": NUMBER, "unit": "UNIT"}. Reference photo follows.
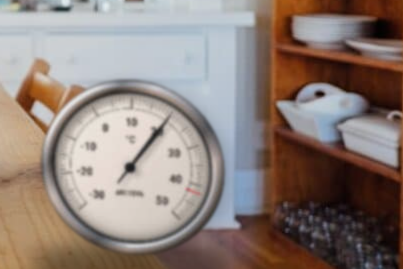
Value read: {"value": 20, "unit": "°C"}
